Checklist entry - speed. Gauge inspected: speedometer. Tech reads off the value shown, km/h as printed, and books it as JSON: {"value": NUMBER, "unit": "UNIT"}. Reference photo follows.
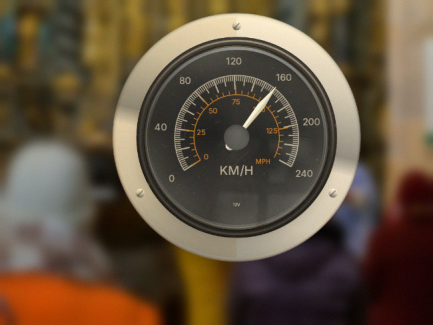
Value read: {"value": 160, "unit": "km/h"}
